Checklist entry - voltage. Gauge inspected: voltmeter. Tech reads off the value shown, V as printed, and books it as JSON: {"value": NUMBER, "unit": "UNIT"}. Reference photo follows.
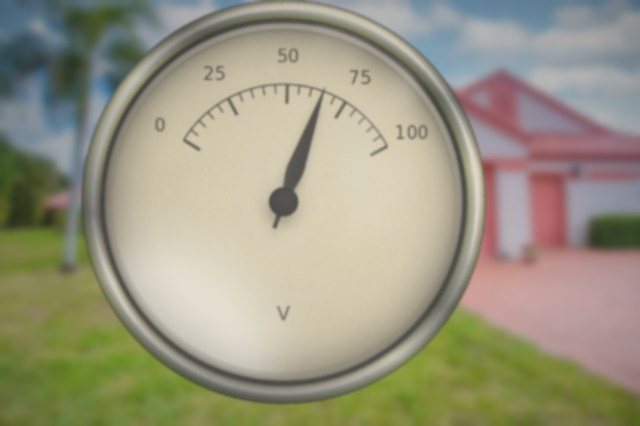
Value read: {"value": 65, "unit": "V"}
